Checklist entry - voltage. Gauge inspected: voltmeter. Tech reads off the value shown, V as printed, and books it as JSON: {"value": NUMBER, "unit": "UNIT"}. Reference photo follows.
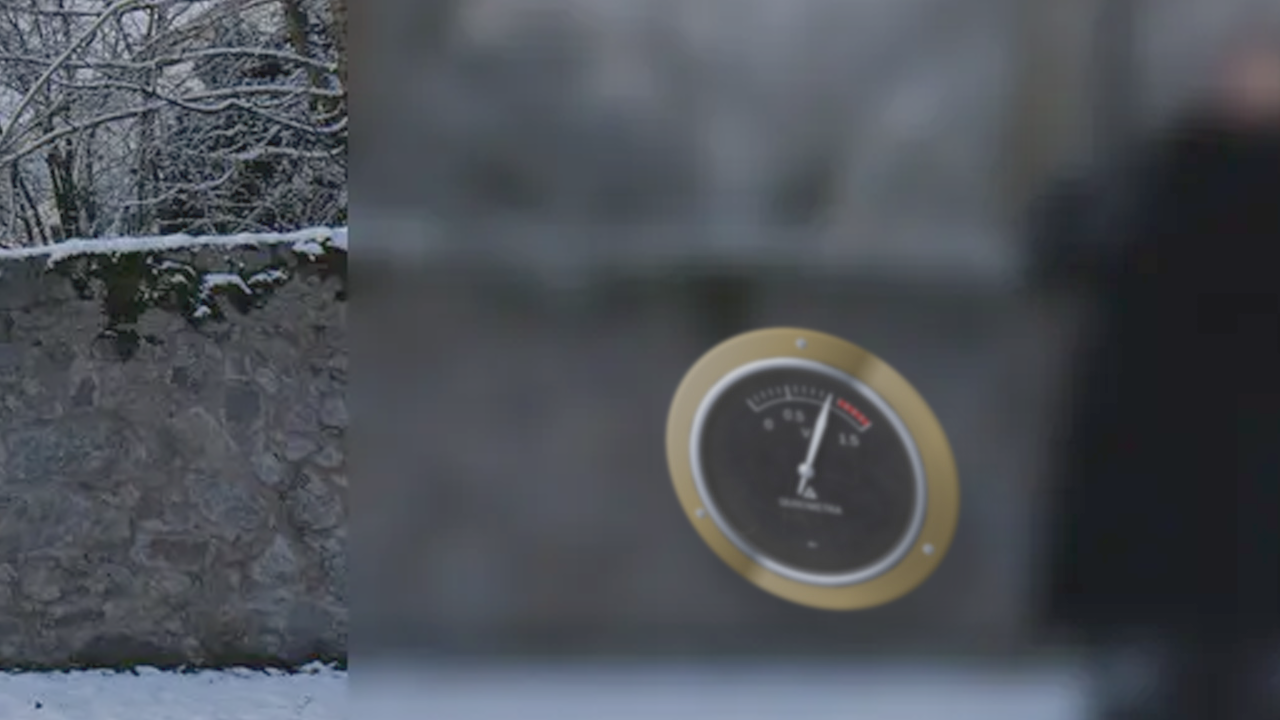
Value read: {"value": 1, "unit": "V"}
